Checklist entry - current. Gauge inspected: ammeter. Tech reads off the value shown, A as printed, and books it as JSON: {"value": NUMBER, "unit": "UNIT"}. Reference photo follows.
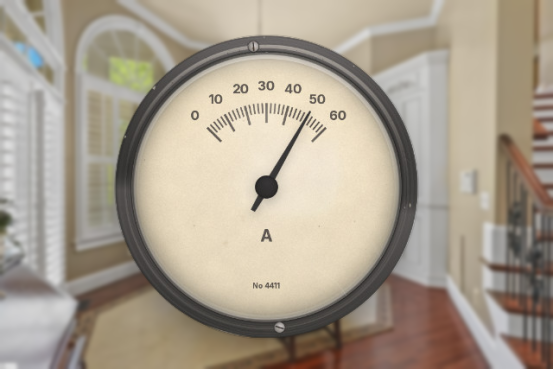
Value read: {"value": 50, "unit": "A"}
